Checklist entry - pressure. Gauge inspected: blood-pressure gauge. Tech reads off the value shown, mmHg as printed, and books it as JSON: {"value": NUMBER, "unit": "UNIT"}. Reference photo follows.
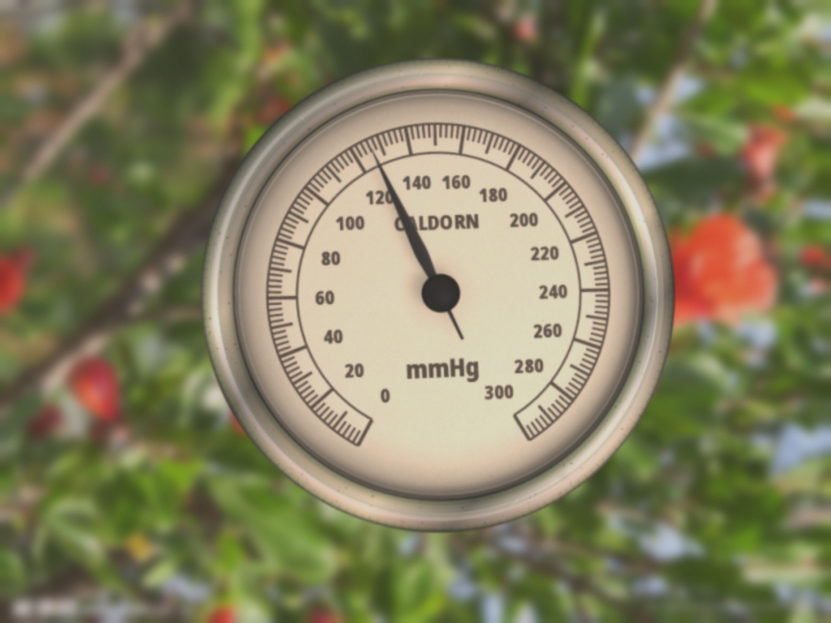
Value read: {"value": 126, "unit": "mmHg"}
